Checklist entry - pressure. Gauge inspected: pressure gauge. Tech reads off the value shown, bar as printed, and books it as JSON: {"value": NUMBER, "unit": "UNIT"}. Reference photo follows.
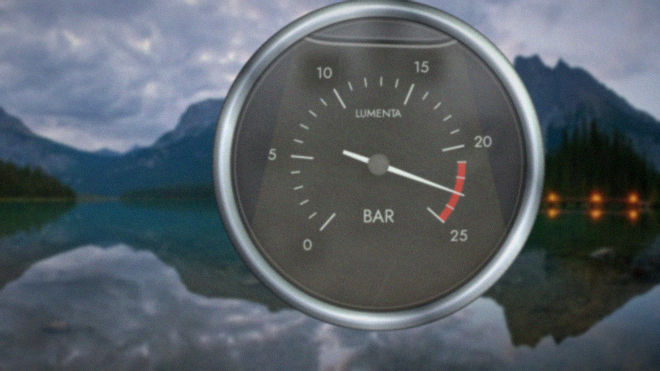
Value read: {"value": 23, "unit": "bar"}
